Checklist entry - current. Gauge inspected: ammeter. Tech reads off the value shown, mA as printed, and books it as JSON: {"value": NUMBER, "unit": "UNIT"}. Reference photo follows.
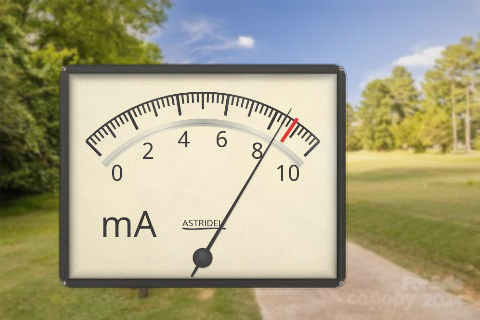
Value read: {"value": 8.4, "unit": "mA"}
